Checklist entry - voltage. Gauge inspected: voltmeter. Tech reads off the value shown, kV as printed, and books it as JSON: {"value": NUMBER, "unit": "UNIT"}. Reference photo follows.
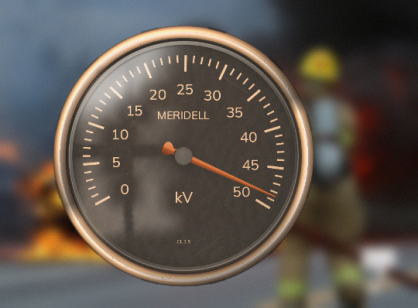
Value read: {"value": 48.5, "unit": "kV"}
